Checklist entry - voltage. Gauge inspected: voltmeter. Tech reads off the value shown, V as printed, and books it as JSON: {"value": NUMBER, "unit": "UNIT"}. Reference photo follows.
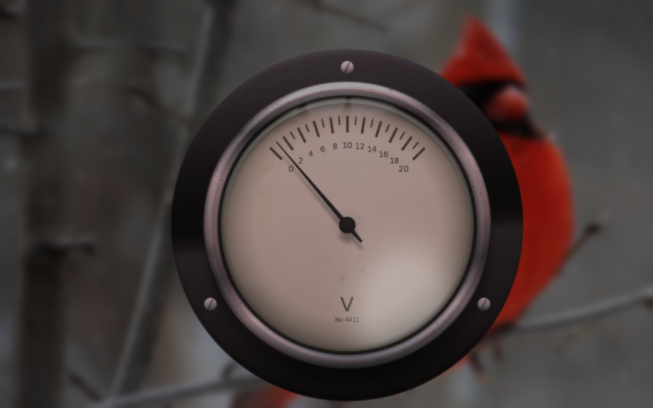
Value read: {"value": 1, "unit": "V"}
